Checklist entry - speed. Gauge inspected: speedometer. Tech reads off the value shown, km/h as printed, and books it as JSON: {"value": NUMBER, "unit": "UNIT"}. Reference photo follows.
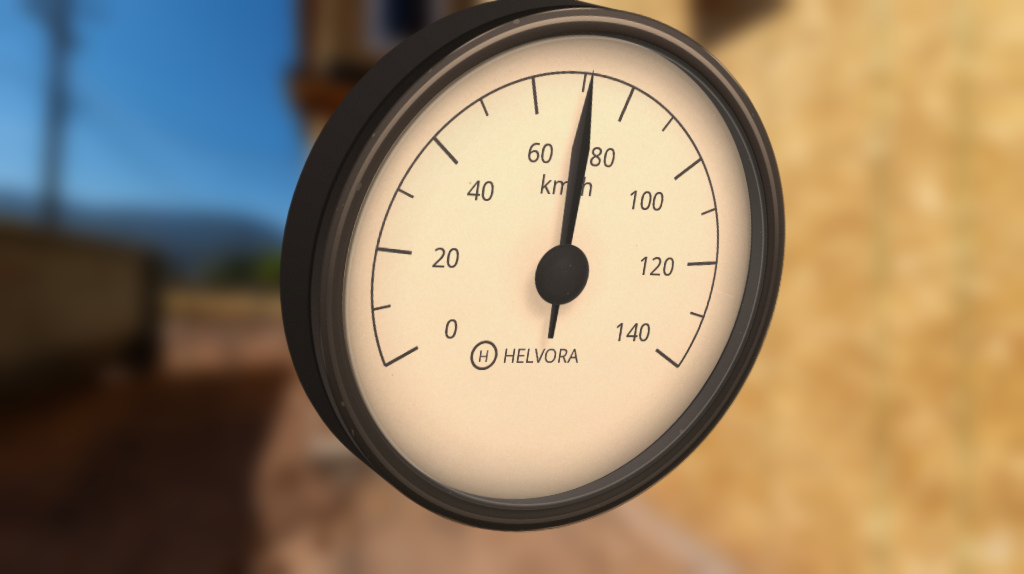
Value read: {"value": 70, "unit": "km/h"}
